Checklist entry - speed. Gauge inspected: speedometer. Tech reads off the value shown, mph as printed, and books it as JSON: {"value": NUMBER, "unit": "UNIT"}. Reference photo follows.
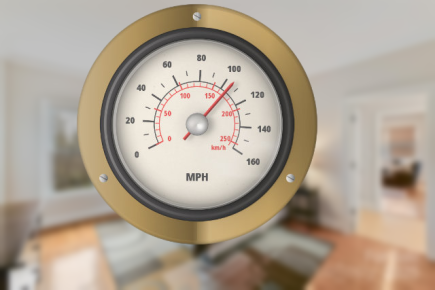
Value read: {"value": 105, "unit": "mph"}
